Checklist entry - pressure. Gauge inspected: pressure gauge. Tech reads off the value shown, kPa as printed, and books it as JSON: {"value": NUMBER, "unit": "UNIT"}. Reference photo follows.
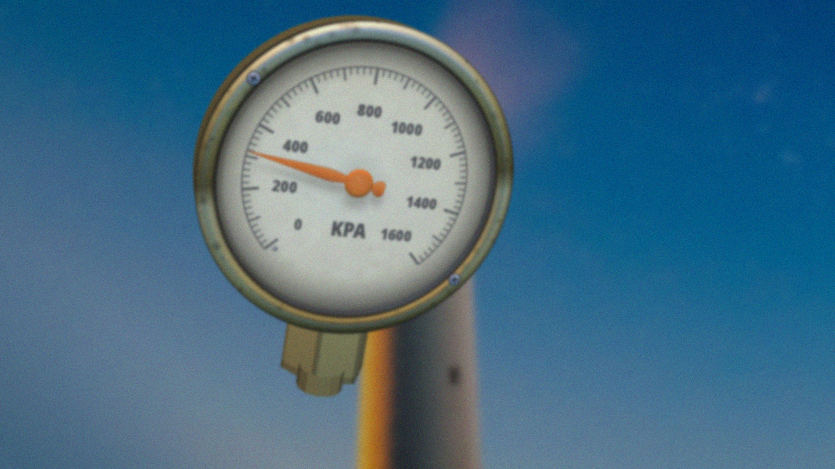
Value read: {"value": 320, "unit": "kPa"}
